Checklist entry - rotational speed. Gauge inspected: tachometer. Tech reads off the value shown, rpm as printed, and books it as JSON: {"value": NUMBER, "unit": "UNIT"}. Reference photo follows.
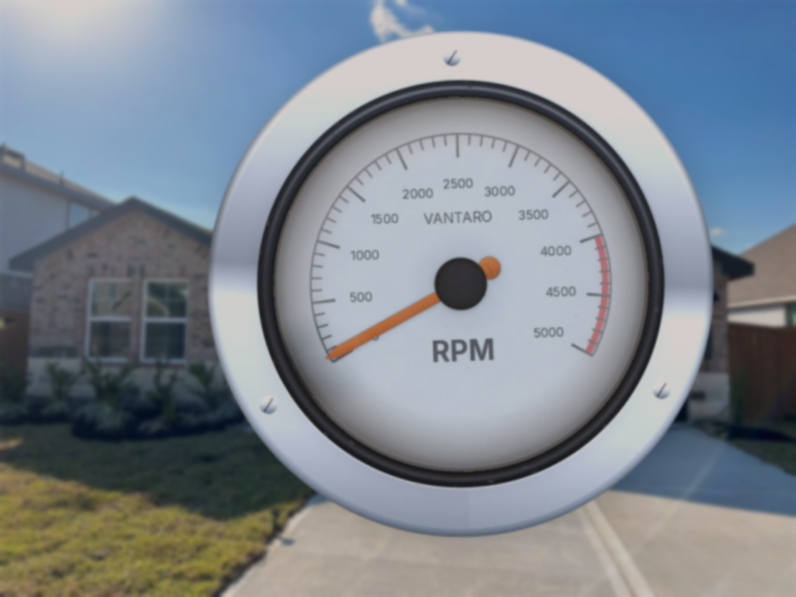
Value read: {"value": 50, "unit": "rpm"}
